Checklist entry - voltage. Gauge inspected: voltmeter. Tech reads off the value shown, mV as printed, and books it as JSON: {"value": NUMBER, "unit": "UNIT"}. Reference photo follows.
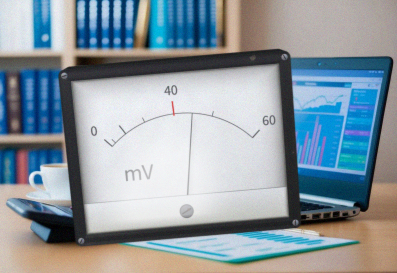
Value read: {"value": 45, "unit": "mV"}
